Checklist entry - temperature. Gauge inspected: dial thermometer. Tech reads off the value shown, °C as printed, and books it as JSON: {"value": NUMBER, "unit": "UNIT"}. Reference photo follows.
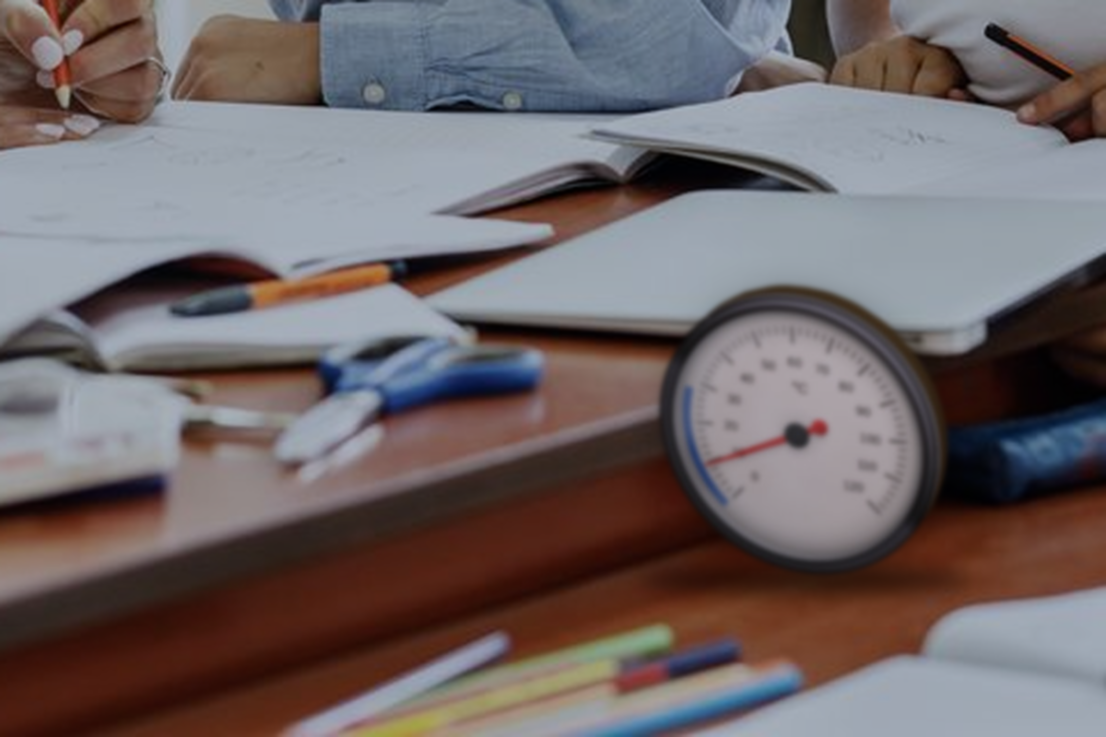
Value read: {"value": 10, "unit": "°C"}
